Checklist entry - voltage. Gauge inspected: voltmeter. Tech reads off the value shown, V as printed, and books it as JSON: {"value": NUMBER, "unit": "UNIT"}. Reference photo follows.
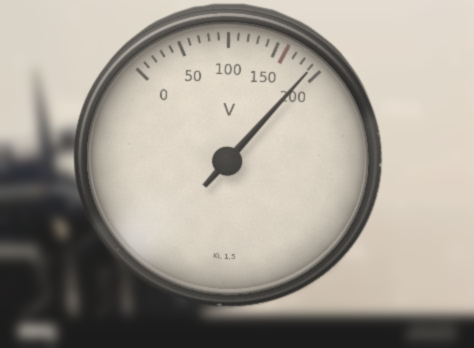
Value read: {"value": 190, "unit": "V"}
